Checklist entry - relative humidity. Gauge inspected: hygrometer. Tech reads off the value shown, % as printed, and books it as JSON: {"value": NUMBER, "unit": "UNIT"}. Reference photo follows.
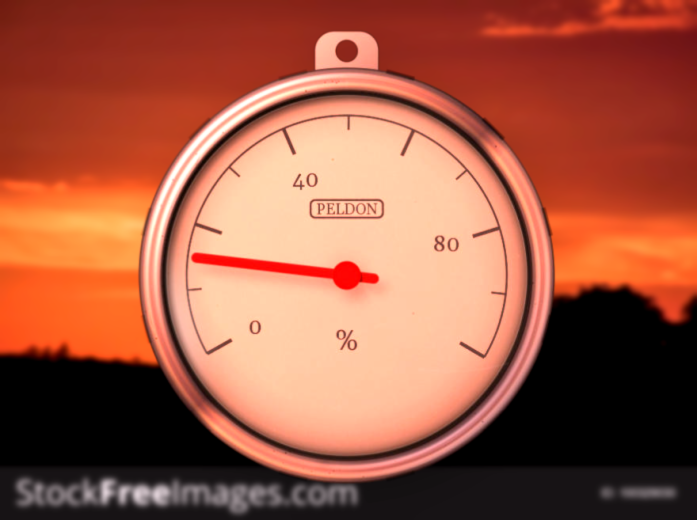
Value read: {"value": 15, "unit": "%"}
